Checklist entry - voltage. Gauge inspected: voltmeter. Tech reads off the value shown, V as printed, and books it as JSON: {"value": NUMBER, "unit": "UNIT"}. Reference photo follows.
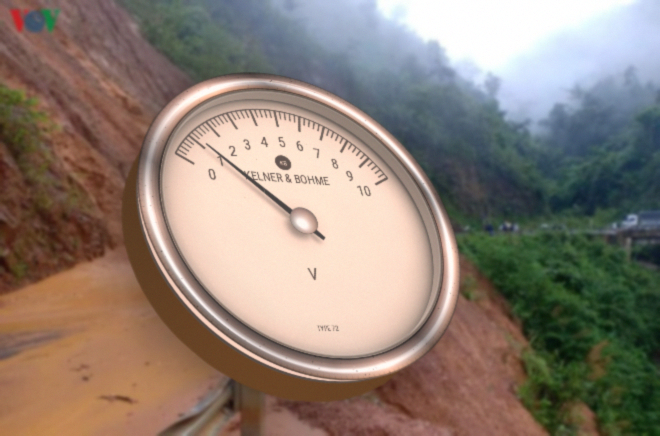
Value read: {"value": 1, "unit": "V"}
